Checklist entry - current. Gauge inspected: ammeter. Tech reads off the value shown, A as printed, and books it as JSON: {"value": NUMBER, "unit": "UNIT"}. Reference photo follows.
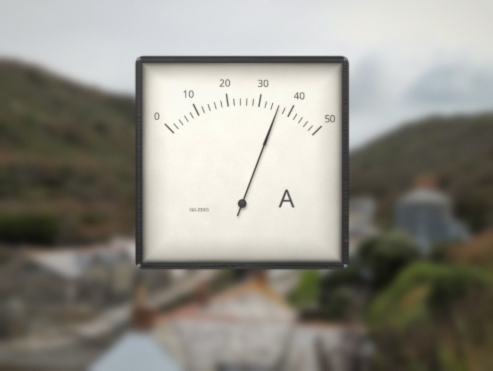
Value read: {"value": 36, "unit": "A"}
